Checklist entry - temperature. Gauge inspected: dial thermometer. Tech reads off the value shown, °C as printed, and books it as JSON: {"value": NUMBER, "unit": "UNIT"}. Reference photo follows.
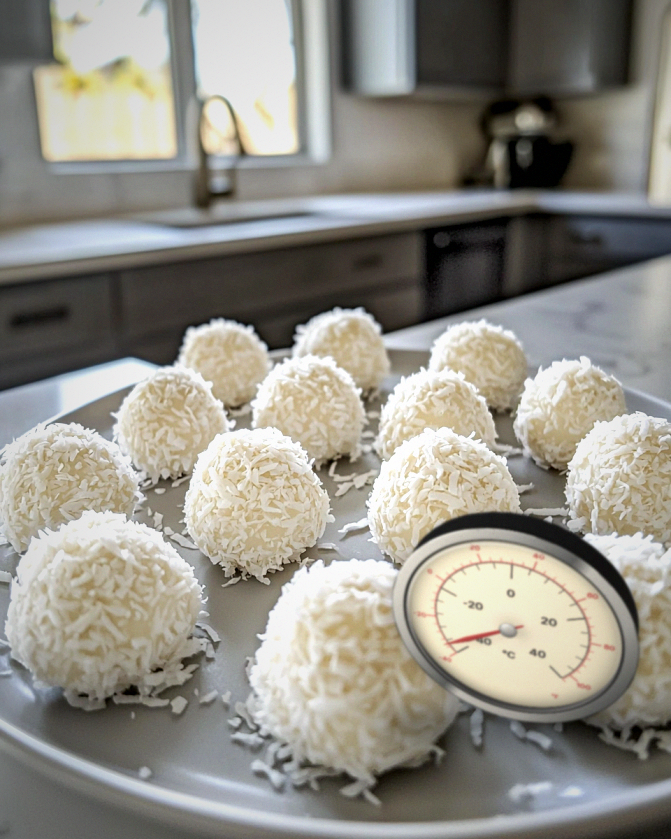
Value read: {"value": -36, "unit": "°C"}
